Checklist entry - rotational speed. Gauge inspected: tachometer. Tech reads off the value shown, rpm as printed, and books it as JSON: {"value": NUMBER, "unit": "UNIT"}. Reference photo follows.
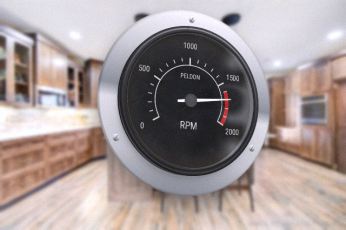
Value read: {"value": 1700, "unit": "rpm"}
